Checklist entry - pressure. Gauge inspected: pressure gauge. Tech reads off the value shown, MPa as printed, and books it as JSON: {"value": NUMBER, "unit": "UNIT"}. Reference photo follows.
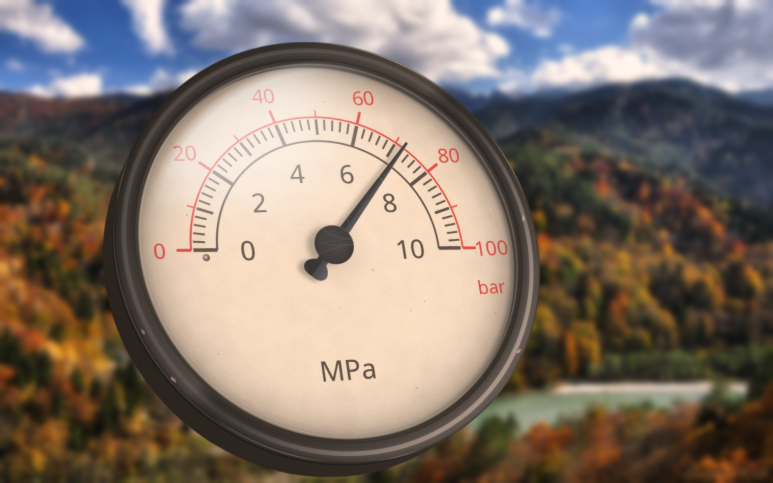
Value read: {"value": 7.2, "unit": "MPa"}
